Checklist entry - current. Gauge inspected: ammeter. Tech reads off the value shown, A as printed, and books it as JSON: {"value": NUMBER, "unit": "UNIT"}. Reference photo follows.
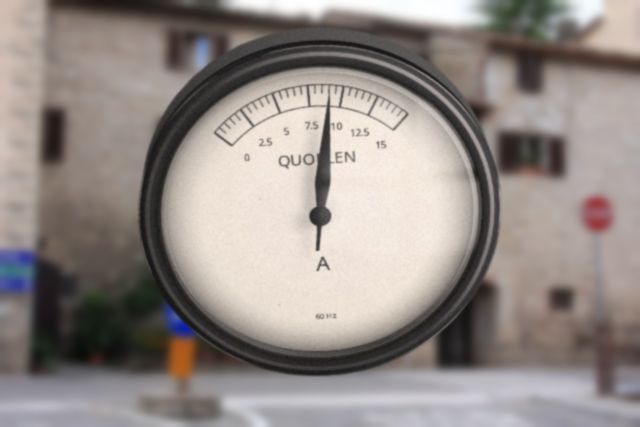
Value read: {"value": 9, "unit": "A"}
